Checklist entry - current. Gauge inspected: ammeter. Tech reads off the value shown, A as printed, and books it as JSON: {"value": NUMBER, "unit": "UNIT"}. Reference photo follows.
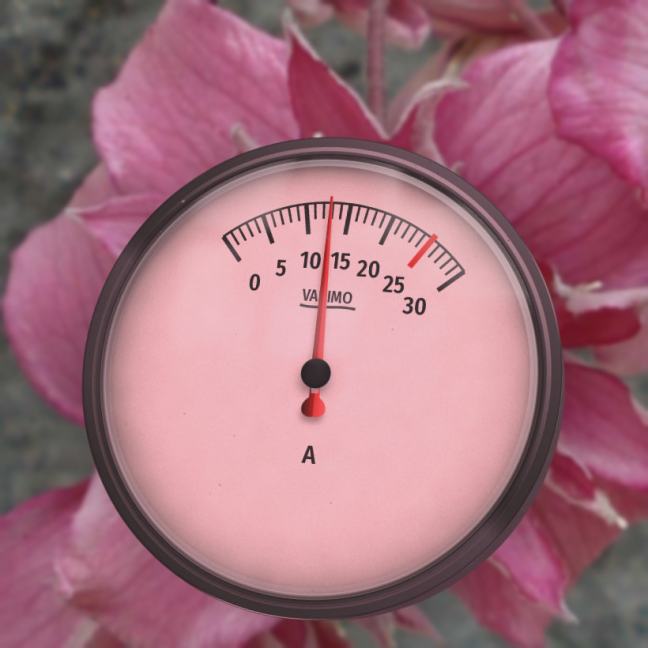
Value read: {"value": 13, "unit": "A"}
